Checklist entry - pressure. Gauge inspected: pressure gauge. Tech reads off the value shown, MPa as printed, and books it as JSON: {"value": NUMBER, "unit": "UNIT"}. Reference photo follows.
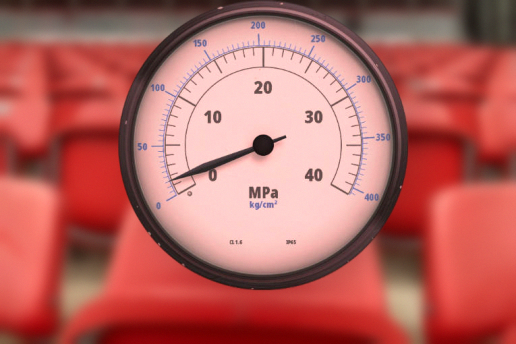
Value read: {"value": 1.5, "unit": "MPa"}
